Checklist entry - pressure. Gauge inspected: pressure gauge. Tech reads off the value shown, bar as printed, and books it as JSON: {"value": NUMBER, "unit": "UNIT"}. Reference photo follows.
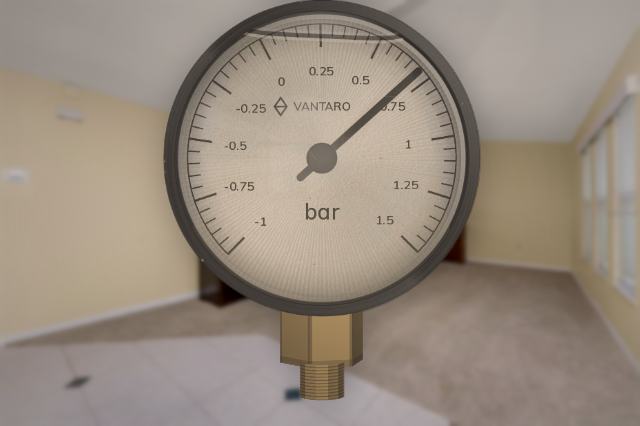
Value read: {"value": 0.7, "unit": "bar"}
